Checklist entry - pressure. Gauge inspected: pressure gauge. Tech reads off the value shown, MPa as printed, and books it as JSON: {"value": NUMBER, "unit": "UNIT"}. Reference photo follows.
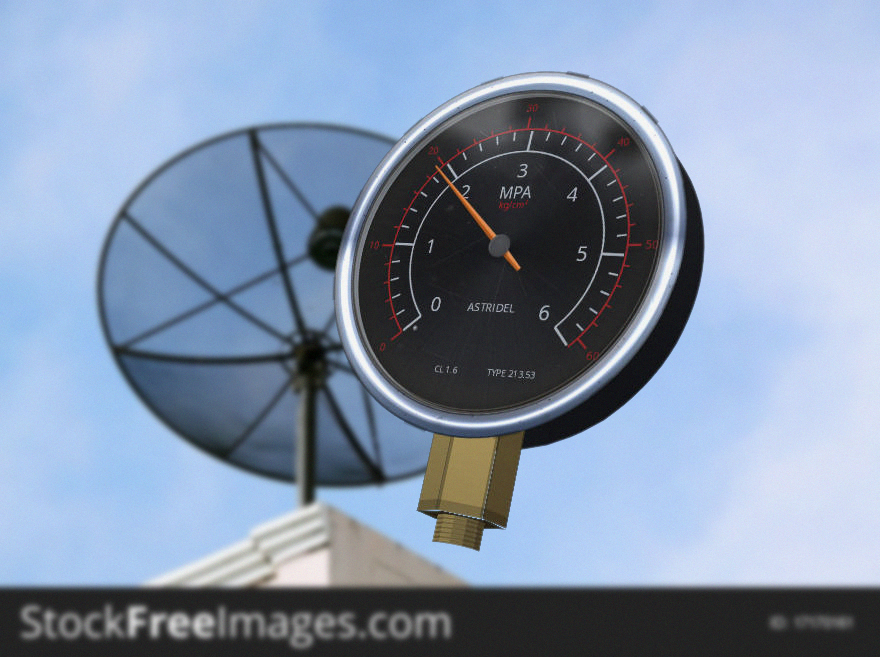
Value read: {"value": 1.9, "unit": "MPa"}
